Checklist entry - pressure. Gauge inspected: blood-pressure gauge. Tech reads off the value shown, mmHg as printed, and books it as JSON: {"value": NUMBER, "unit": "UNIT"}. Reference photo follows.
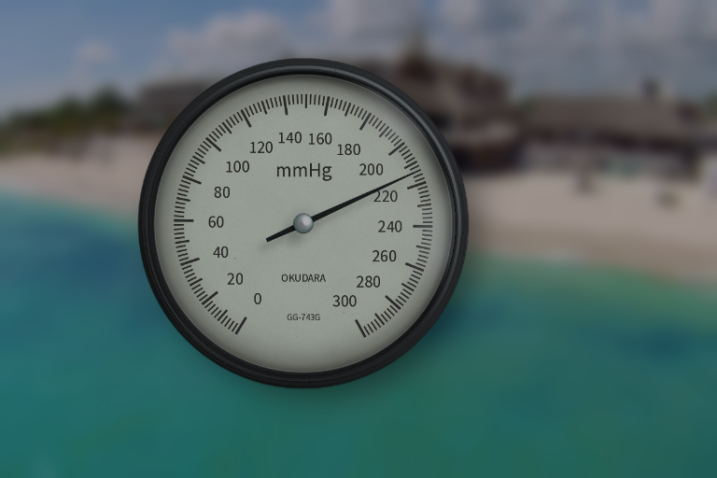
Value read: {"value": 214, "unit": "mmHg"}
